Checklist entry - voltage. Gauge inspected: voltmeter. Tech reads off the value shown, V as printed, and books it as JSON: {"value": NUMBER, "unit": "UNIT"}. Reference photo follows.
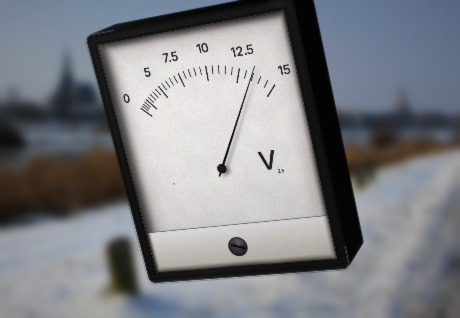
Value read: {"value": 13.5, "unit": "V"}
